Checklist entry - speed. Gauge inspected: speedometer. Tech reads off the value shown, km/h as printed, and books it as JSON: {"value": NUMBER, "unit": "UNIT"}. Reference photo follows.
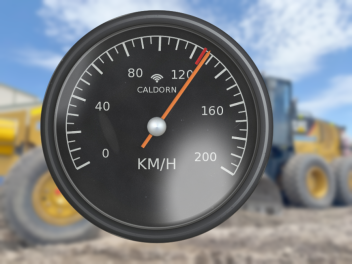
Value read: {"value": 127.5, "unit": "km/h"}
